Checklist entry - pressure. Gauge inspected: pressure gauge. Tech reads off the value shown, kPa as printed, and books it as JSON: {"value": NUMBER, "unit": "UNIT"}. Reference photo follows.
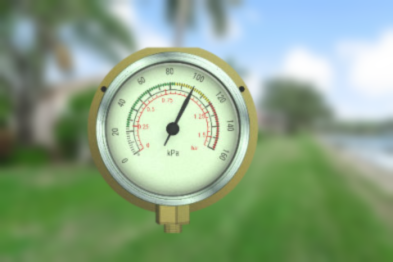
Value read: {"value": 100, "unit": "kPa"}
